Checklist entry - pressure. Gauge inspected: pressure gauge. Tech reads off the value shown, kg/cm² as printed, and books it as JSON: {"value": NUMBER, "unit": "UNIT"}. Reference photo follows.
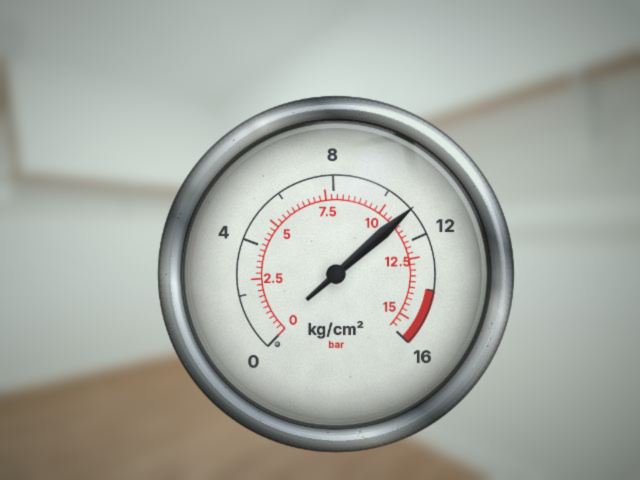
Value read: {"value": 11, "unit": "kg/cm²"}
